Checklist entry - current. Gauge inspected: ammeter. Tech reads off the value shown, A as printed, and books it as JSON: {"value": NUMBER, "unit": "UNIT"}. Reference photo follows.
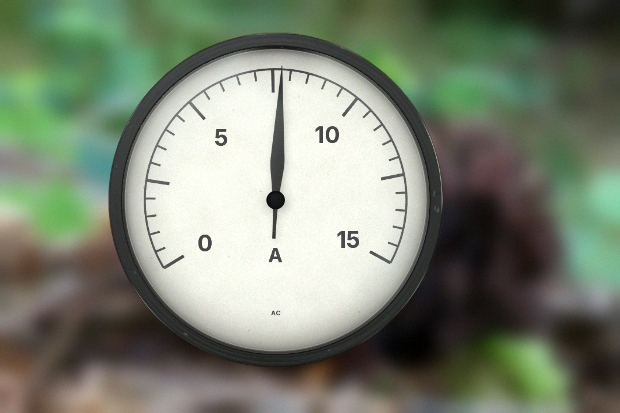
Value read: {"value": 7.75, "unit": "A"}
